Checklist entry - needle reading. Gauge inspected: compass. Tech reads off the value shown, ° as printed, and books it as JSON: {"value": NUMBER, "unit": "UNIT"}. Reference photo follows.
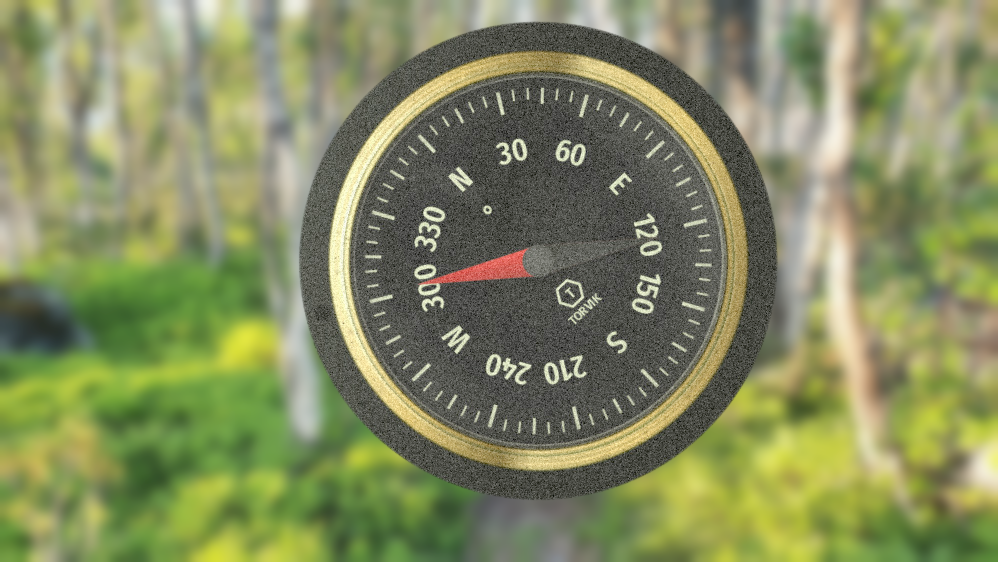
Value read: {"value": 302.5, "unit": "°"}
